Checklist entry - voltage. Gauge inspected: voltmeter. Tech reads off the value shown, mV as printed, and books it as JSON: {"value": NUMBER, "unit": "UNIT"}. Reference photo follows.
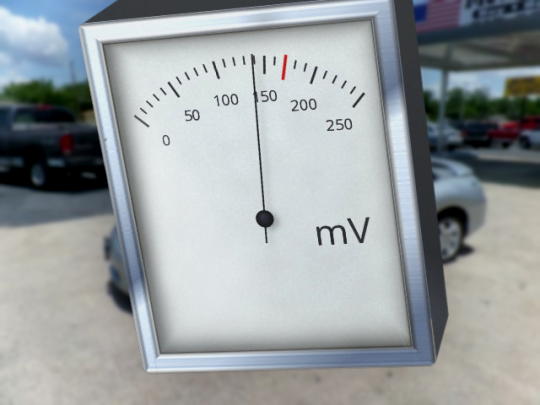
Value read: {"value": 140, "unit": "mV"}
